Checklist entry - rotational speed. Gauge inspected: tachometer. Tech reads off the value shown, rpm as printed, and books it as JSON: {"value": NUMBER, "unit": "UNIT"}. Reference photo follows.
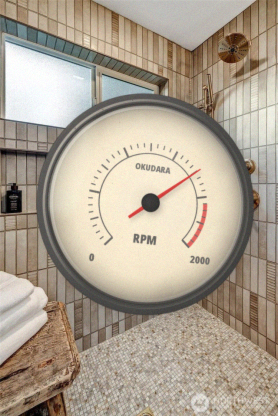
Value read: {"value": 1400, "unit": "rpm"}
